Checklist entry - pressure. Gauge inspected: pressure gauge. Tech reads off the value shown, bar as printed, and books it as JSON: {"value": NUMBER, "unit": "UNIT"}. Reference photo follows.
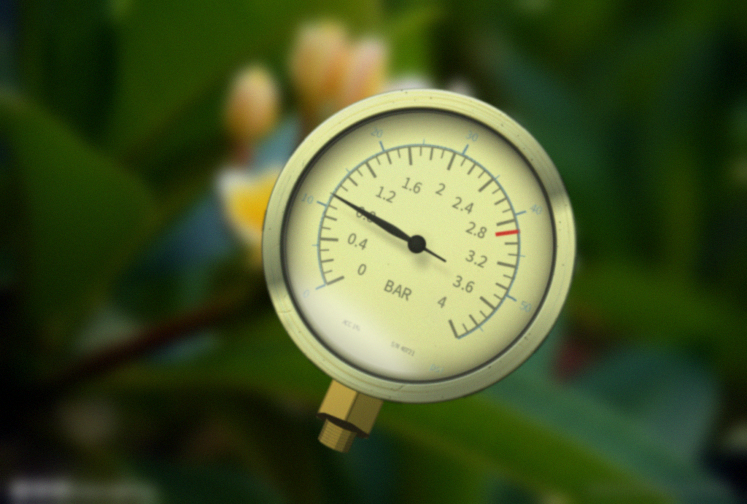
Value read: {"value": 0.8, "unit": "bar"}
